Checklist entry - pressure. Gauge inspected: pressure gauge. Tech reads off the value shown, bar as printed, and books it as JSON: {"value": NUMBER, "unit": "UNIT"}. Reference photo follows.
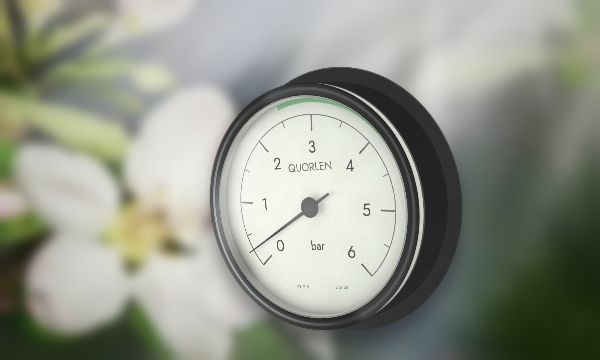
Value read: {"value": 0.25, "unit": "bar"}
